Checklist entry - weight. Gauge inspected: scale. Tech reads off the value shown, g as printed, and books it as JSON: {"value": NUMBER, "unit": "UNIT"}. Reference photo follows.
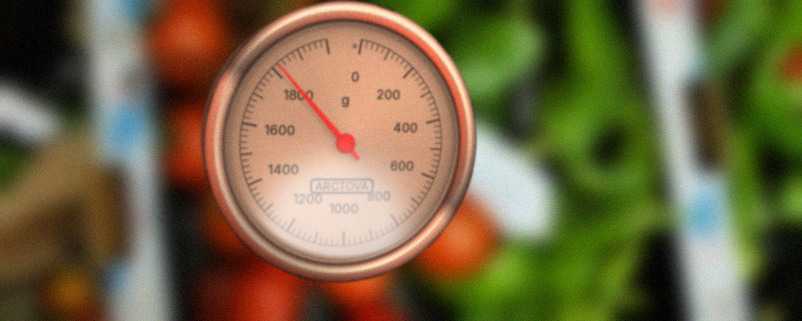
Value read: {"value": 1820, "unit": "g"}
